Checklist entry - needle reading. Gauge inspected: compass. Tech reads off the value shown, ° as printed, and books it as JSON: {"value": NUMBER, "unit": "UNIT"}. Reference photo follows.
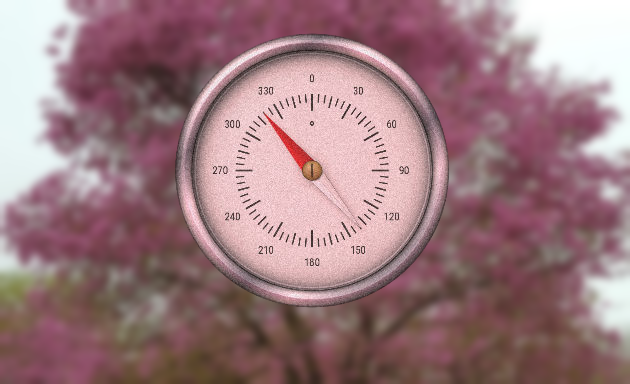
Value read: {"value": 320, "unit": "°"}
